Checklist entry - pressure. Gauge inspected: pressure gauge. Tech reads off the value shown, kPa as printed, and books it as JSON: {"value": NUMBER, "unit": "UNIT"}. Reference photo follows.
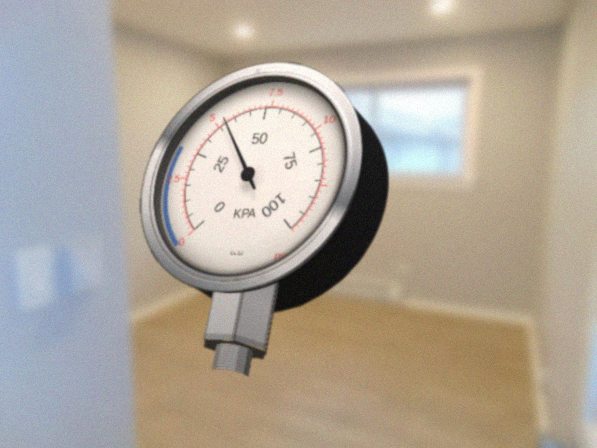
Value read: {"value": 37.5, "unit": "kPa"}
